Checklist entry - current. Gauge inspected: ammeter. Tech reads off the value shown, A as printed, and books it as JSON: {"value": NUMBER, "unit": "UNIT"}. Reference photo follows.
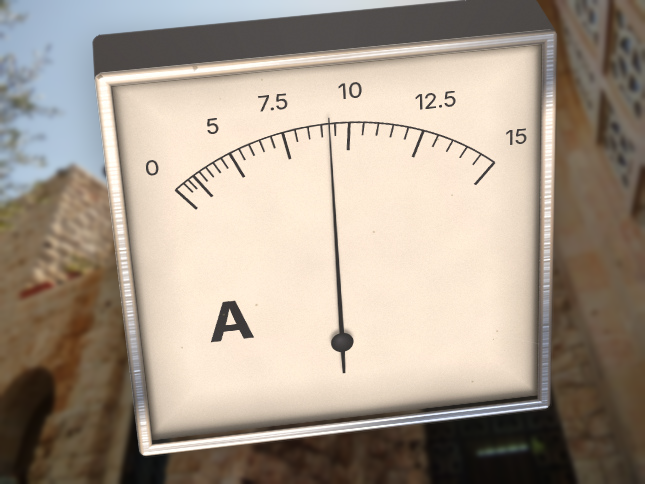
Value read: {"value": 9.25, "unit": "A"}
